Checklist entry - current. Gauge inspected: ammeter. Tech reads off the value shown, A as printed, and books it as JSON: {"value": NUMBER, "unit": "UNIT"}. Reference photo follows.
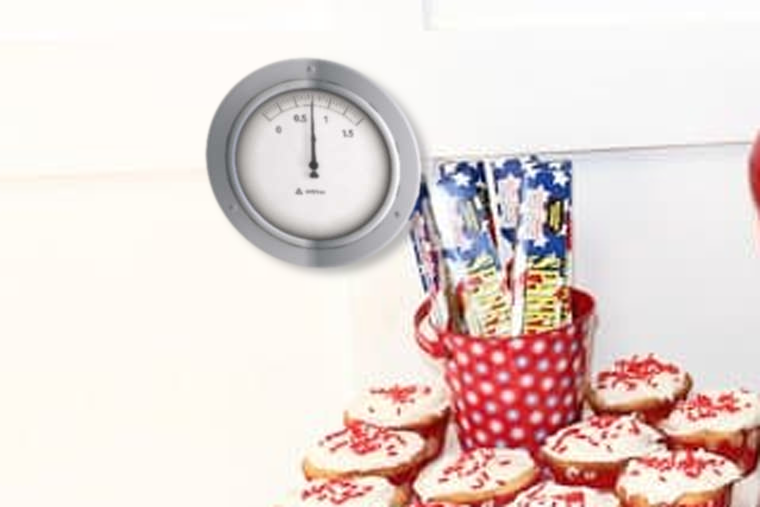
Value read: {"value": 0.75, "unit": "A"}
